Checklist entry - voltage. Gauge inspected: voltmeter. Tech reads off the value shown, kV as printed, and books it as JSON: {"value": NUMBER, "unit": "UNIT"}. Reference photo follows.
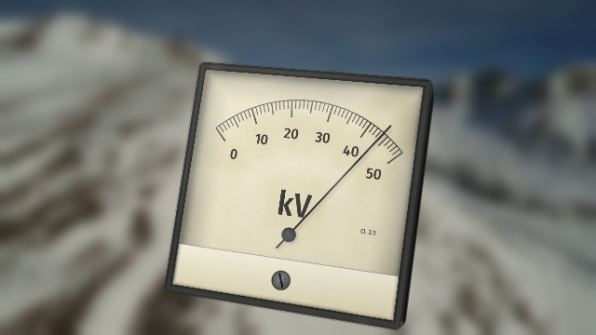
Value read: {"value": 44, "unit": "kV"}
